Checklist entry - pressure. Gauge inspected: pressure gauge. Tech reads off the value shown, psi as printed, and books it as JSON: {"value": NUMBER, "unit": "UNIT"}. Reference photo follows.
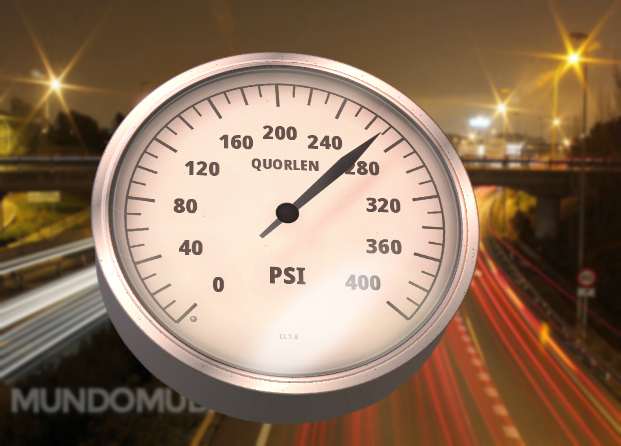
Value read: {"value": 270, "unit": "psi"}
